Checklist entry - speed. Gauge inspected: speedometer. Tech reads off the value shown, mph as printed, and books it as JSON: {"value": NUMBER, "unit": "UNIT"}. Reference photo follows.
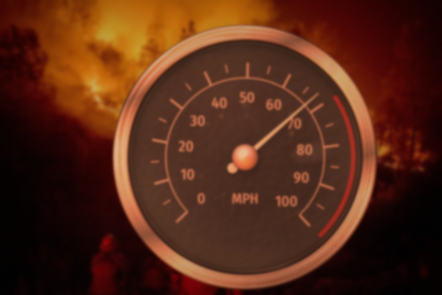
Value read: {"value": 67.5, "unit": "mph"}
